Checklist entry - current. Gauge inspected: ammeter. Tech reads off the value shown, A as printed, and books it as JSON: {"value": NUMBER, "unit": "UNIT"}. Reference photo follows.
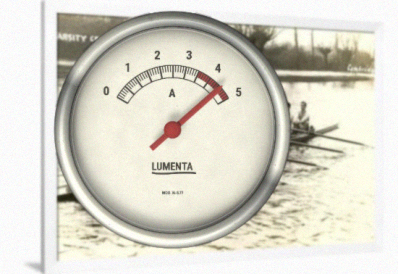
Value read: {"value": 4.5, "unit": "A"}
